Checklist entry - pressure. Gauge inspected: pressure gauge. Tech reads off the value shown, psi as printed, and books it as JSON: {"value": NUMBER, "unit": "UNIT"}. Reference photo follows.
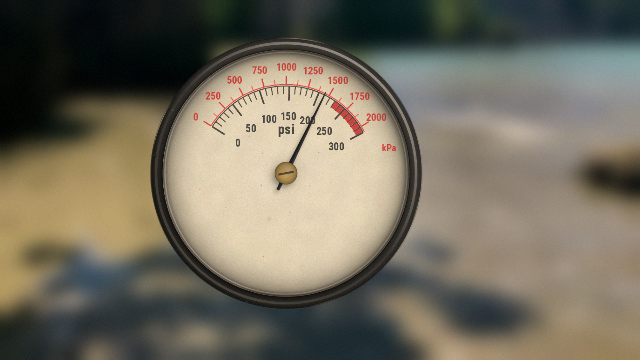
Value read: {"value": 210, "unit": "psi"}
